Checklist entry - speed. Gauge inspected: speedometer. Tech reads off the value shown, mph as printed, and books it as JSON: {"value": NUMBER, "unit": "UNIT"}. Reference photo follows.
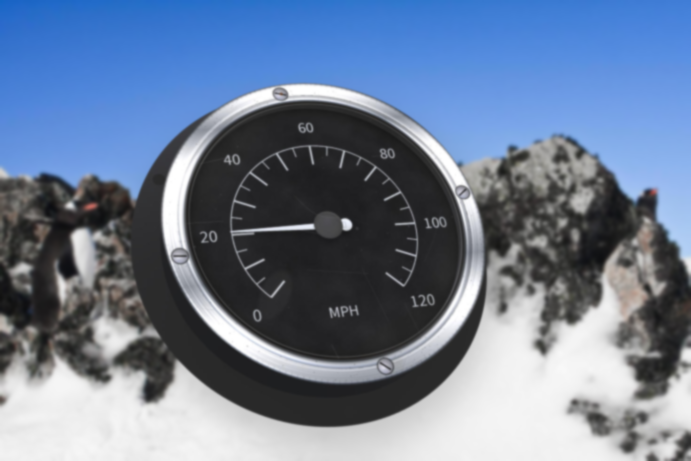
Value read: {"value": 20, "unit": "mph"}
